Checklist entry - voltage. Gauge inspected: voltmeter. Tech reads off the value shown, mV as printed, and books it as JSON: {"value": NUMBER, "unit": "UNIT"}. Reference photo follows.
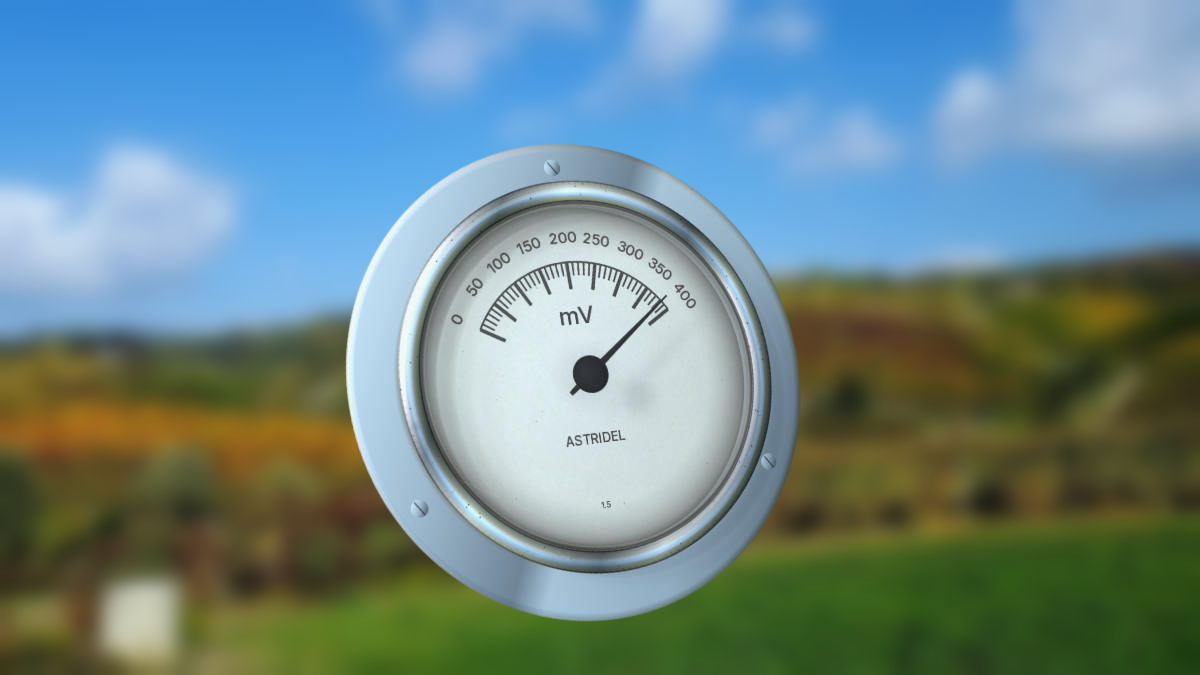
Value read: {"value": 380, "unit": "mV"}
